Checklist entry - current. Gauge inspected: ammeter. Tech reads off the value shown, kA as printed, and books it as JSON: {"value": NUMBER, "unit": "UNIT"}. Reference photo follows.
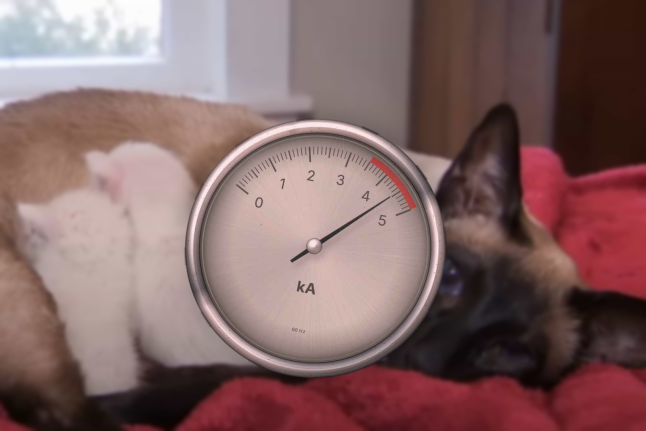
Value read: {"value": 4.5, "unit": "kA"}
